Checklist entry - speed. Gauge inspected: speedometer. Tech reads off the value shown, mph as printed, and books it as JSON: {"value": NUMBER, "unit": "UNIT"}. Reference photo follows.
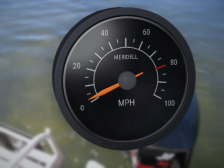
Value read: {"value": 2.5, "unit": "mph"}
